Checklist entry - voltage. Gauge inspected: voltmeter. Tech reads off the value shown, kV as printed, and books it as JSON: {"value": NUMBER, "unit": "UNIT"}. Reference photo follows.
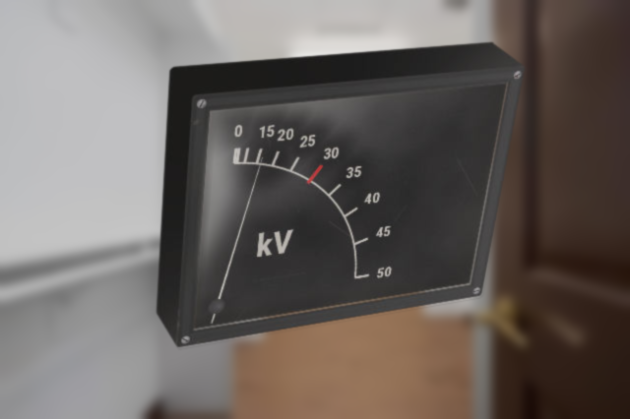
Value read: {"value": 15, "unit": "kV"}
